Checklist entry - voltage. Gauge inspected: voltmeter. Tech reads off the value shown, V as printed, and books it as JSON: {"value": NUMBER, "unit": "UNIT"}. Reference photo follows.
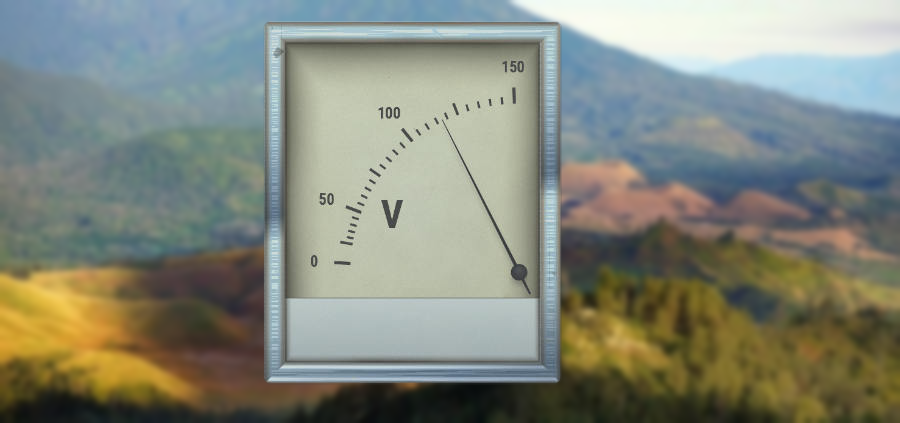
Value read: {"value": 117.5, "unit": "V"}
